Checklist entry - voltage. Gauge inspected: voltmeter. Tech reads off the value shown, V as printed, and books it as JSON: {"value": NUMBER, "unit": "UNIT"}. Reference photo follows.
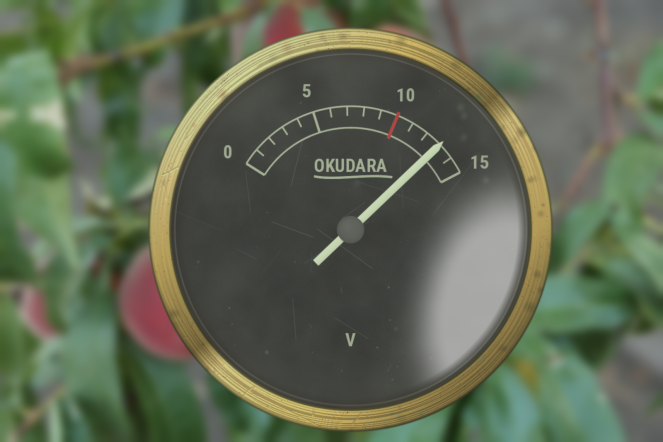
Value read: {"value": 13, "unit": "V"}
